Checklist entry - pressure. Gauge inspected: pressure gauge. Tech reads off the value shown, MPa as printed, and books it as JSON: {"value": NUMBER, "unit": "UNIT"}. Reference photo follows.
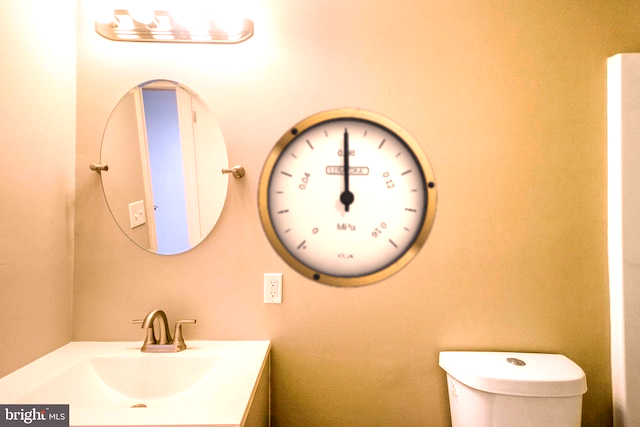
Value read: {"value": 0.08, "unit": "MPa"}
